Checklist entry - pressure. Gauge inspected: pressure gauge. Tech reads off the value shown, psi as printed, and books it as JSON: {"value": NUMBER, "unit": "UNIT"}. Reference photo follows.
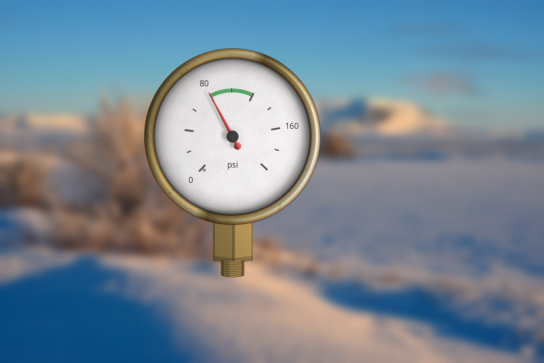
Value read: {"value": 80, "unit": "psi"}
